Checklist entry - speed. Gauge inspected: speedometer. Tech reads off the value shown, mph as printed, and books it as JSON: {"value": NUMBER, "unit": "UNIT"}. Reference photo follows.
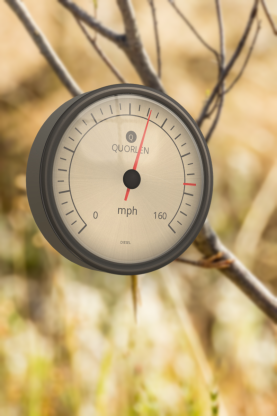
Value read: {"value": 90, "unit": "mph"}
